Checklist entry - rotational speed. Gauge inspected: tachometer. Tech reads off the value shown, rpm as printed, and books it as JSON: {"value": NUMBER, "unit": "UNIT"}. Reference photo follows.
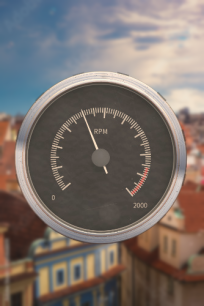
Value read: {"value": 800, "unit": "rpm"}
